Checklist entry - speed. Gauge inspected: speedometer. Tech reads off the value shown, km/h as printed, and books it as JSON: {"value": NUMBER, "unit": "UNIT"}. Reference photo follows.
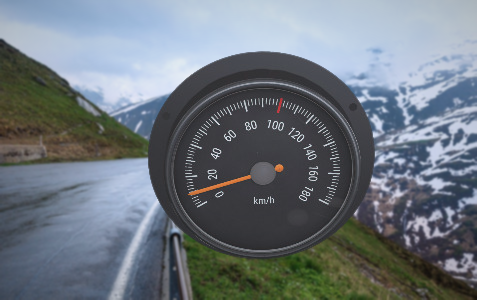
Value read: {"value": 10, "unit": "km/h"}
